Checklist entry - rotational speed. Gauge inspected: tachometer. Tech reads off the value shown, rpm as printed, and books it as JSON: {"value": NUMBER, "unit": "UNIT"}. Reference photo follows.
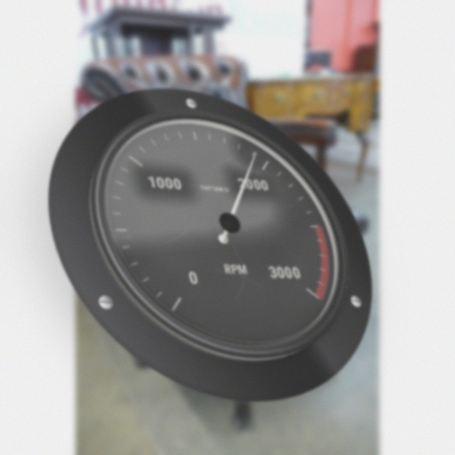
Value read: {"value": 1900, "unit": "rpm"}
